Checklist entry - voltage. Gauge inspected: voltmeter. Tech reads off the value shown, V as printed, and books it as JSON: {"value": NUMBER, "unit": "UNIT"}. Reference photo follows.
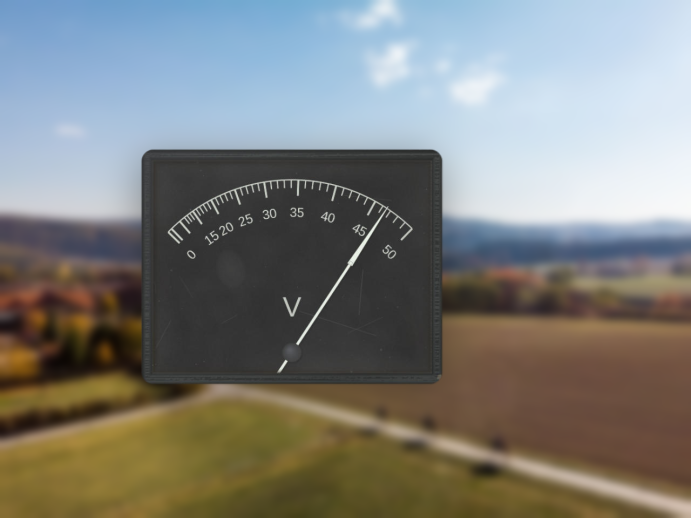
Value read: {"value": 46.5, "unit": "V"}
